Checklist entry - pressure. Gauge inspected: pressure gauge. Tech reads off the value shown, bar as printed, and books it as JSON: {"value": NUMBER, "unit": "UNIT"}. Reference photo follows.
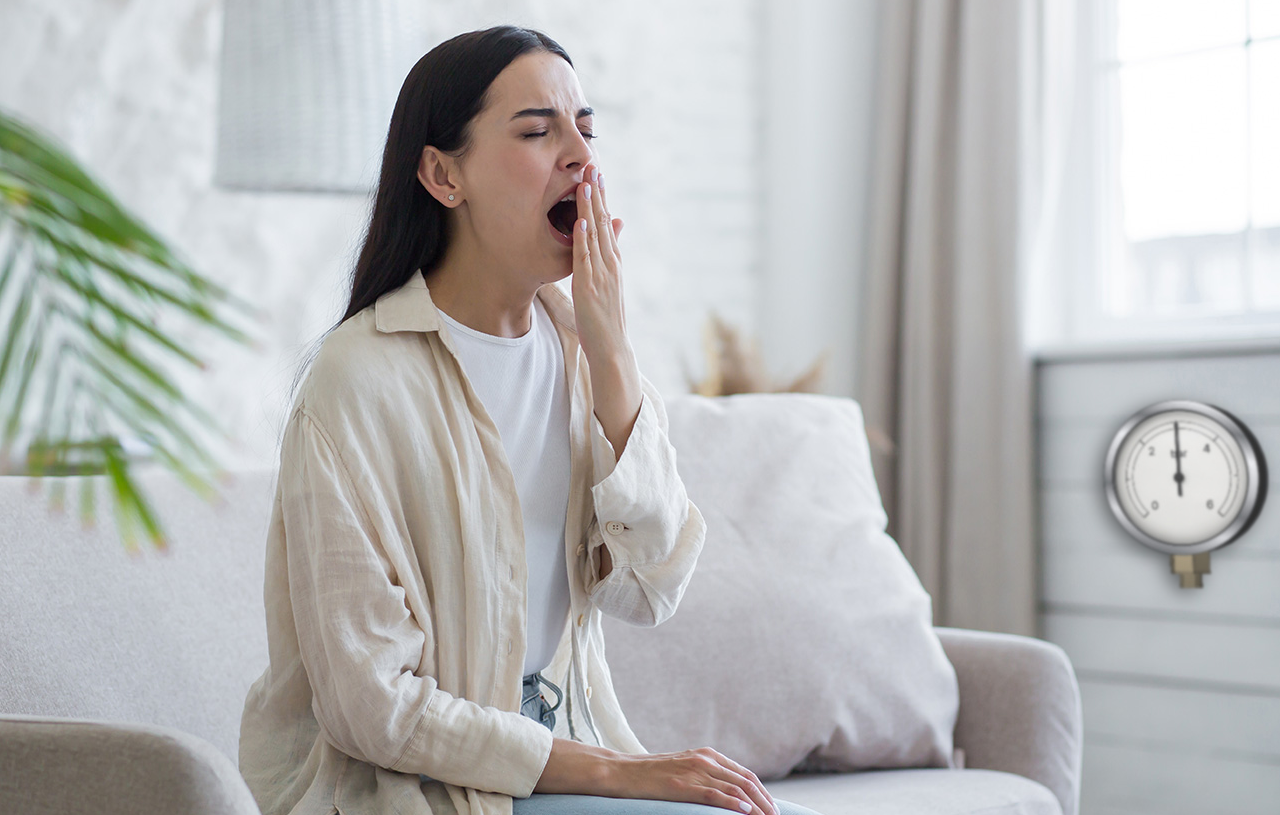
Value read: {"value": 3, "unit": "bar"}
